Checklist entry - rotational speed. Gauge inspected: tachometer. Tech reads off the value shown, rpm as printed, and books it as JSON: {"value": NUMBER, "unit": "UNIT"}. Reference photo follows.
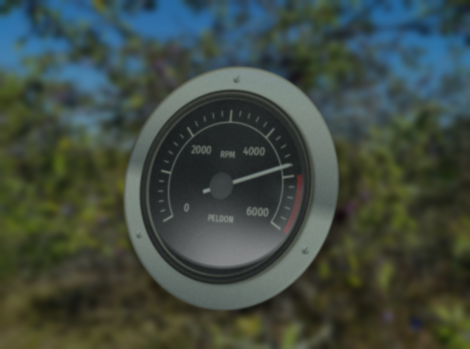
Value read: {"value": 4800, "unit": "rpm"}
